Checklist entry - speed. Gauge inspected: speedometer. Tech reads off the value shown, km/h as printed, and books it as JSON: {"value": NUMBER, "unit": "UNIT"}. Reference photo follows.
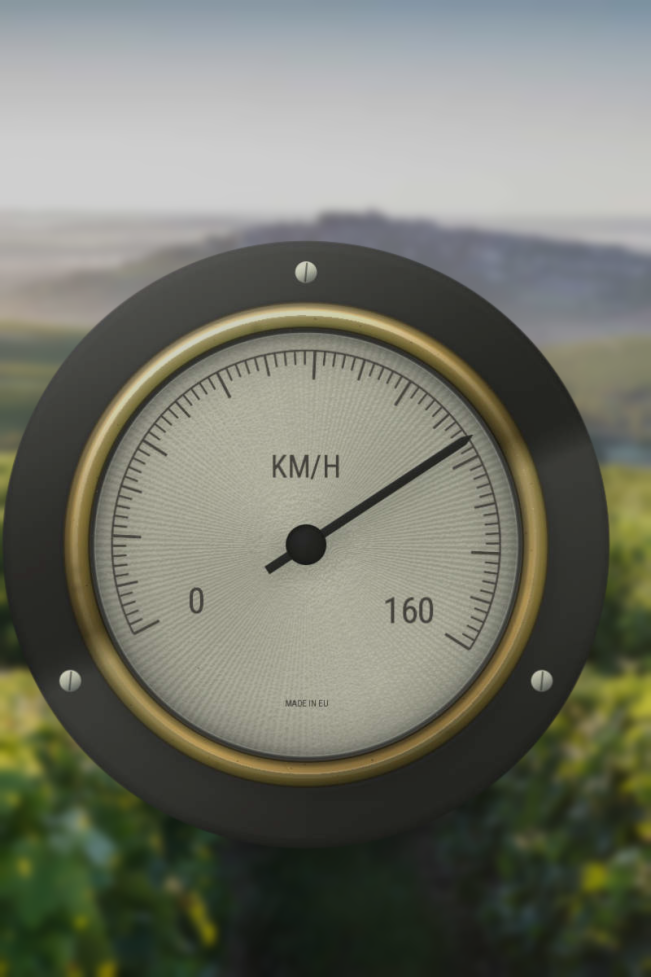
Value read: {"value": 116, "unit": "km/h"}
